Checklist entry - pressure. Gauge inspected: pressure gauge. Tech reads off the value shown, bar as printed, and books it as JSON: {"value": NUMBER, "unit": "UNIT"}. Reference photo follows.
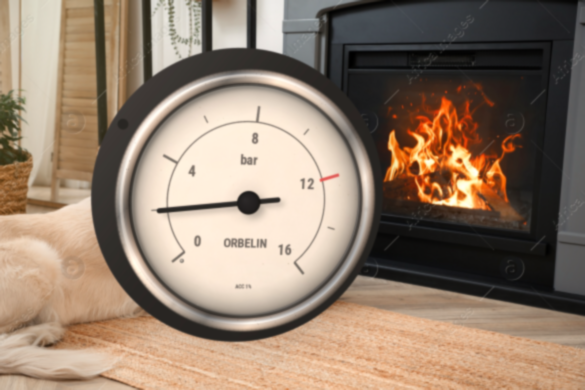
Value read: {"value": 2, "unit": "bar"}
